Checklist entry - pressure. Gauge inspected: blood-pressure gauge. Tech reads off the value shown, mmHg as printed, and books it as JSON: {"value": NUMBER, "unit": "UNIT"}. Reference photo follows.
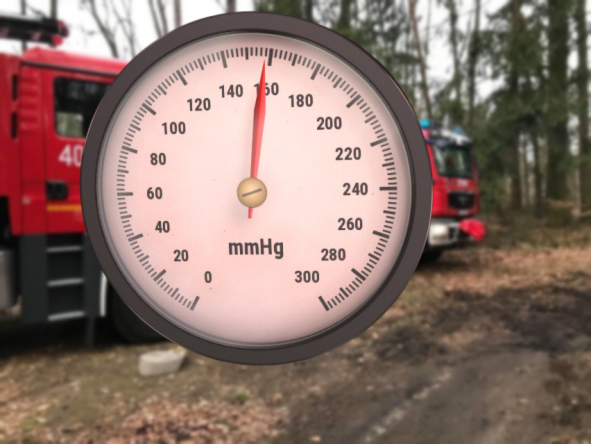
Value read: {"value": 158, "unit": "mmHg"}
